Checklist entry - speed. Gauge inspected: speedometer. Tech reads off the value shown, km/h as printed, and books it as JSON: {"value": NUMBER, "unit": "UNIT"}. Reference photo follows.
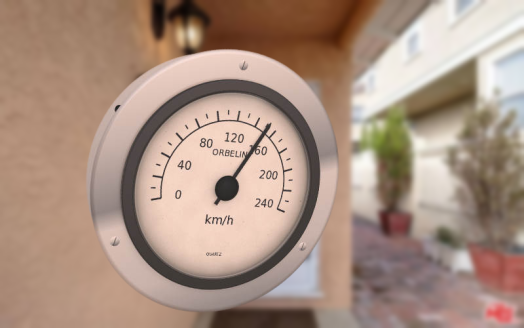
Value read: {"value": 150, "unit": "km/h"}
